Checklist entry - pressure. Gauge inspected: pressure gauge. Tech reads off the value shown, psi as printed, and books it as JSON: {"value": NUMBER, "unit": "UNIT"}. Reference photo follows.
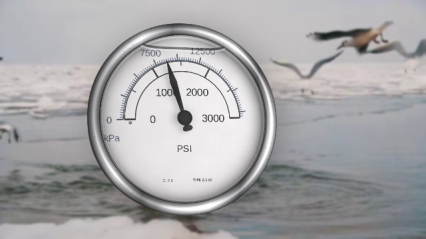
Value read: {"value": 1250, "unit": "psi"}
